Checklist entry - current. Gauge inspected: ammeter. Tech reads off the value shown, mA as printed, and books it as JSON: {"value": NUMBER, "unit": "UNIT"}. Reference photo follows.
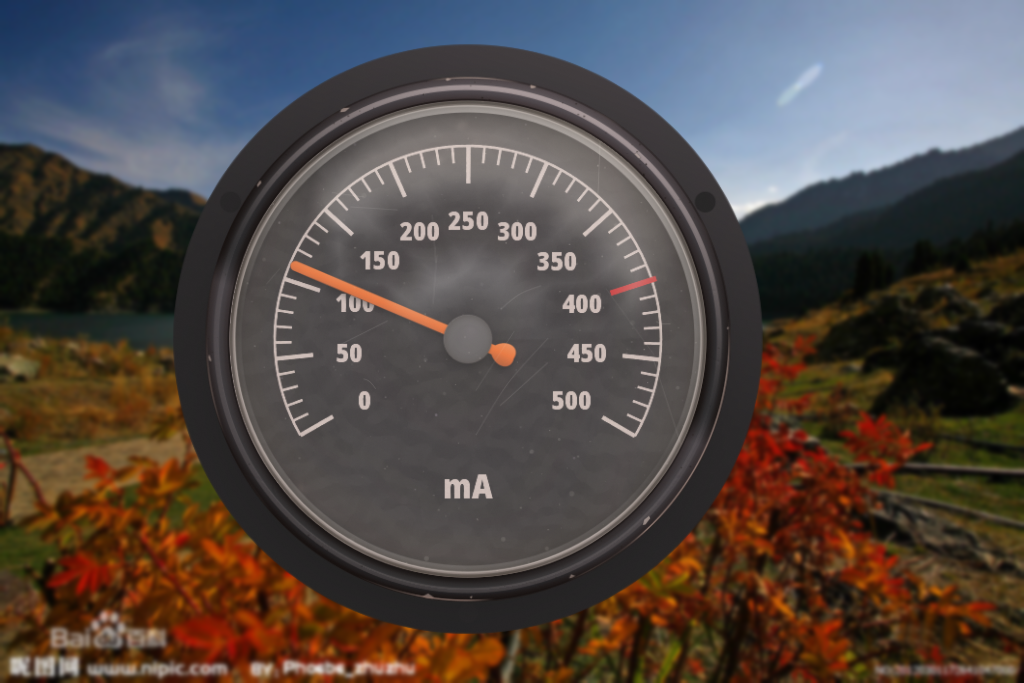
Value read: {"value": 110, "unit": "mA"}
